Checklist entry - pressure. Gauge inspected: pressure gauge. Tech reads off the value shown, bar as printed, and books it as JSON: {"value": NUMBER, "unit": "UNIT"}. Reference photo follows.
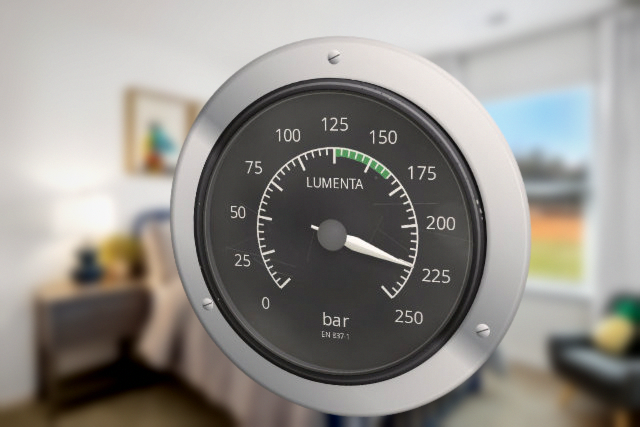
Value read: {"value": 225, "unit": "bar"}
